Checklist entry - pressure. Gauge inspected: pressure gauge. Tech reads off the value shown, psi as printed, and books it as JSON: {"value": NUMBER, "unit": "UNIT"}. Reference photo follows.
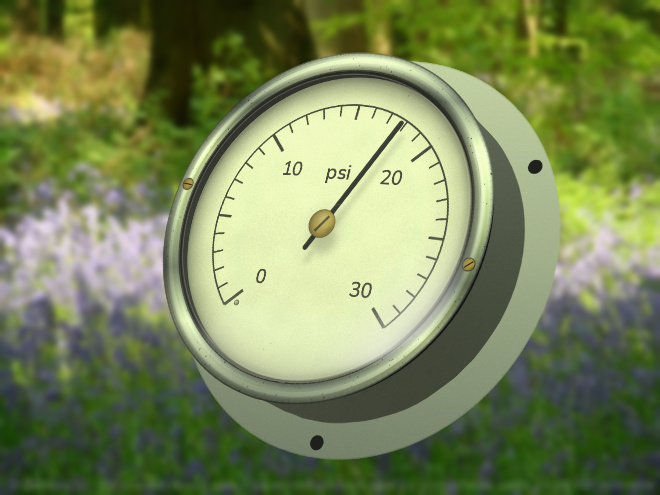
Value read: {"value": 18, "unit": "psi"}
